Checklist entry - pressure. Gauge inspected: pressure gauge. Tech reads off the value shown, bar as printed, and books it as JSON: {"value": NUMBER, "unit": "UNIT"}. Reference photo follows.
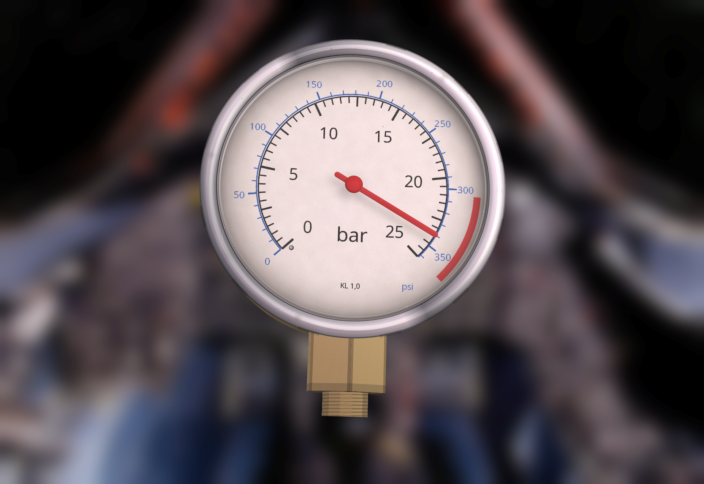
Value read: {"value": 23.5, "unit": "bar"}
